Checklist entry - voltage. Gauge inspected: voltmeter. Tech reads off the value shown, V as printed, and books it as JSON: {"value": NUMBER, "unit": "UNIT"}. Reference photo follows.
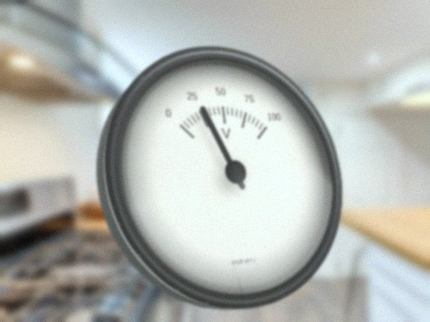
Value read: {"value": 25, "unit": "V"}
